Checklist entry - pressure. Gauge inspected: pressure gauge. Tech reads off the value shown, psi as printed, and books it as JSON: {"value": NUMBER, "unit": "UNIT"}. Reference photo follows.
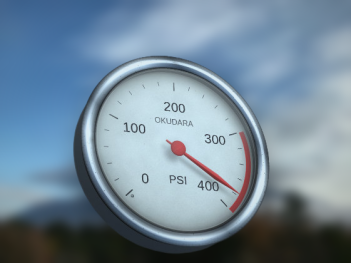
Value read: {"value": 380, "unit": "psi"}
